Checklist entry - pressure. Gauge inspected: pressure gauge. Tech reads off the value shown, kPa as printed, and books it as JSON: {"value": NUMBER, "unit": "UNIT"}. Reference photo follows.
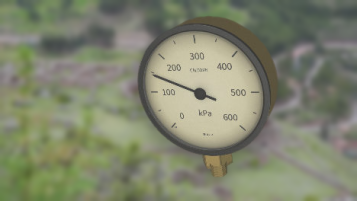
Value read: {"value": 150, "unit": "kPa"}
